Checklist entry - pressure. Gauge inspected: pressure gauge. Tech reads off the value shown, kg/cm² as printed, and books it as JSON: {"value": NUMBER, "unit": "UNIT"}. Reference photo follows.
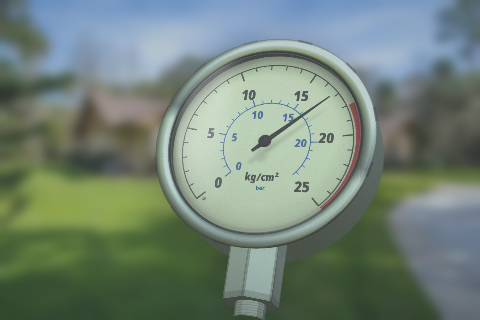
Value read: {"value": 17, "unit": "kg/cm²"}
